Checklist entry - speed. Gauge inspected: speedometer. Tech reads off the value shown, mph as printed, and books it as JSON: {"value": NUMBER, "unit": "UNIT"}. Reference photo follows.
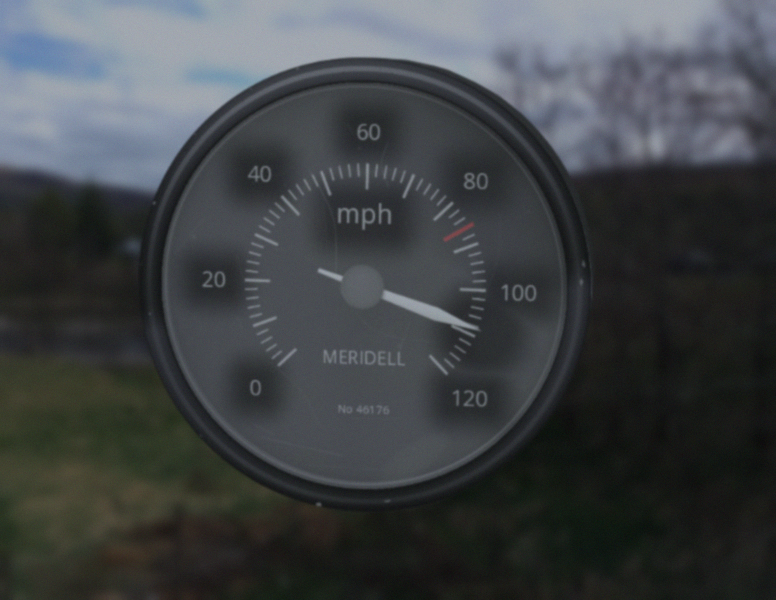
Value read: {"value": 108, "unit": "mph"}
